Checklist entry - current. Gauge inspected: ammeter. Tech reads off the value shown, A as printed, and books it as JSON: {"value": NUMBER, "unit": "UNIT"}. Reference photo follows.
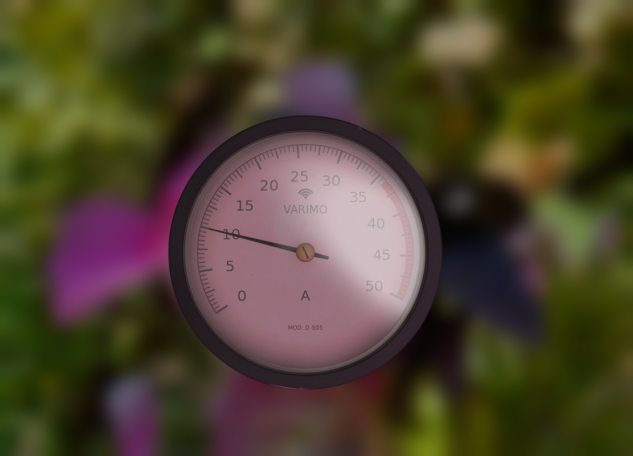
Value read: {"value": 10, "unit": "A"}
